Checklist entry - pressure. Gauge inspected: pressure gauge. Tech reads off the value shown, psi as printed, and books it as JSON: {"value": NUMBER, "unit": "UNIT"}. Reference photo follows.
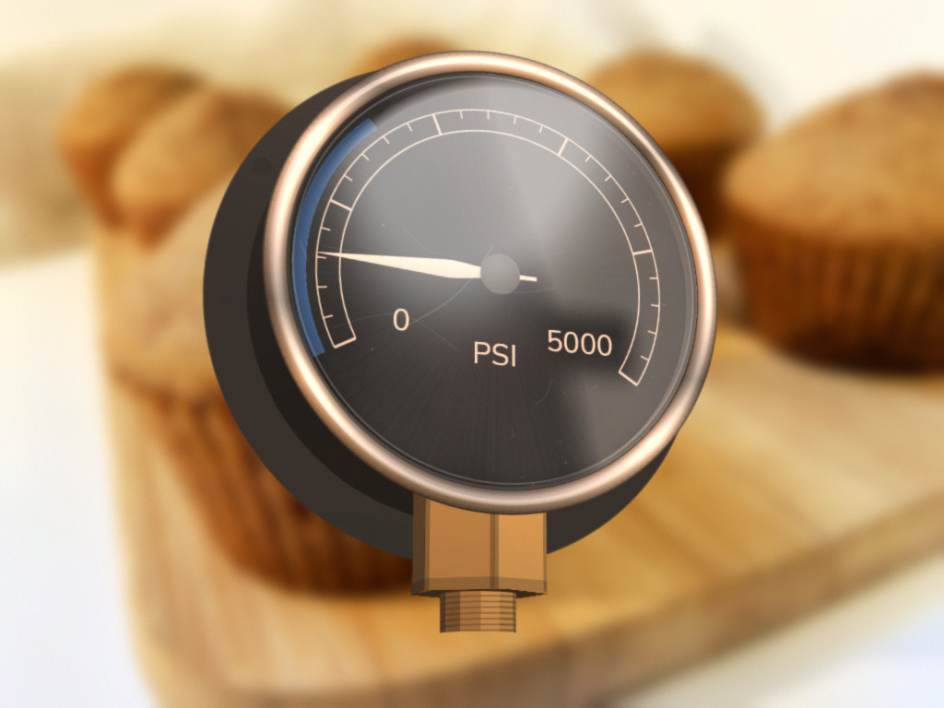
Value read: {"value": 600, "unit": "psi"}
